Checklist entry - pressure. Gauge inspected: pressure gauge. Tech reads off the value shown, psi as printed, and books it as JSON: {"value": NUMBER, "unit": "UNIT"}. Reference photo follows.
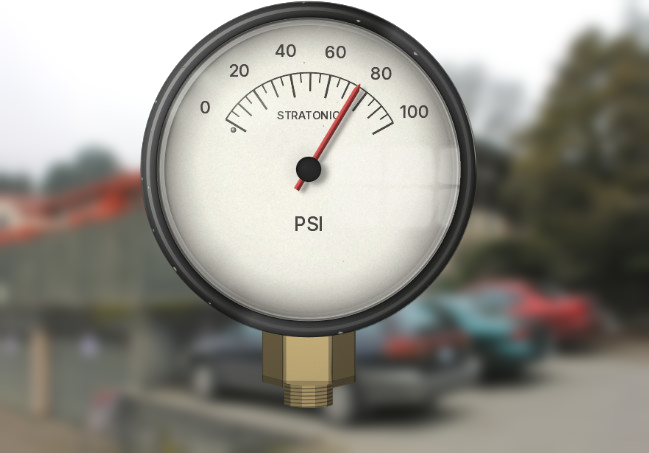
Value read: {"value": 75, "unit": "psi"}
